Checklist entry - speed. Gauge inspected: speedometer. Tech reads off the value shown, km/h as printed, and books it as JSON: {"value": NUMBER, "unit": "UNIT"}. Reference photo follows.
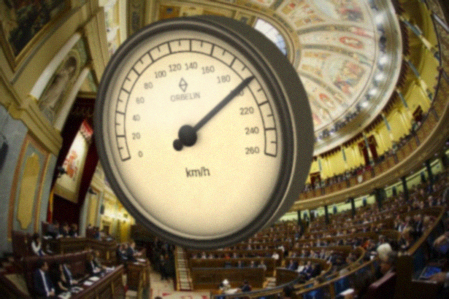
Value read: {"value": 200, "unit": "km/h"}
